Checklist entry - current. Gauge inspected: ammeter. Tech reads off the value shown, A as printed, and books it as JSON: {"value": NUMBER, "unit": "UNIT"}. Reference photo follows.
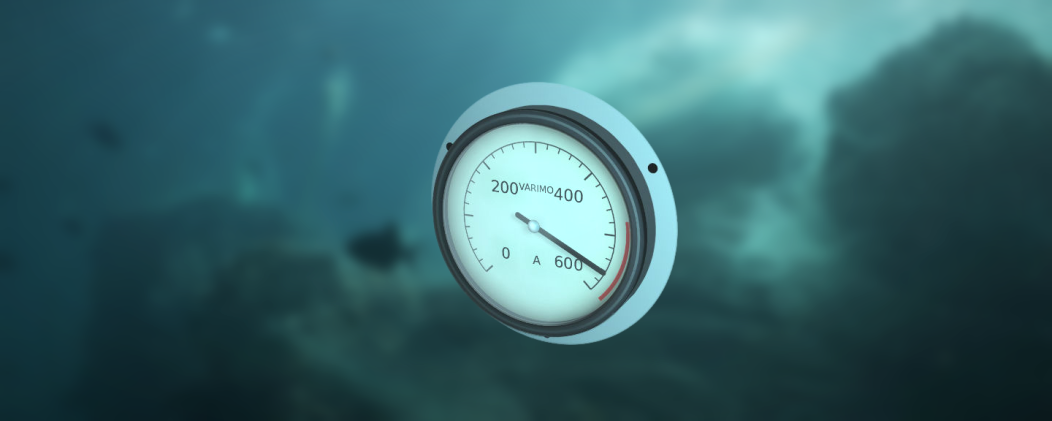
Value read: {"value": 560, "unit": "A"}
